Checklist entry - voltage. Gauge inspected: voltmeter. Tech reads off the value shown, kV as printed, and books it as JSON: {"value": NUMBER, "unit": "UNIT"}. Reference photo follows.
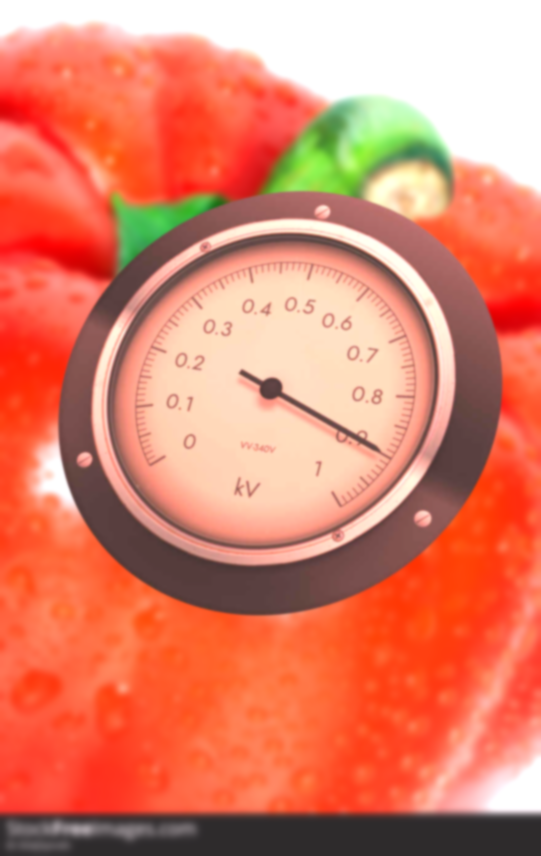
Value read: {"value": 0.9, "unit": "kV"}
